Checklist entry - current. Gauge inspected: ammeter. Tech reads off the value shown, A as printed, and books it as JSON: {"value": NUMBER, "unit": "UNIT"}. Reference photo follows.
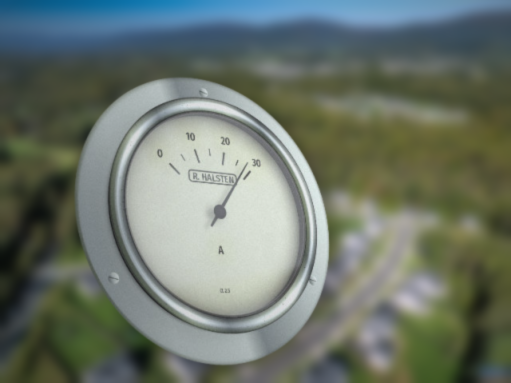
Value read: {"value": 27.5, "unit": "A"}
